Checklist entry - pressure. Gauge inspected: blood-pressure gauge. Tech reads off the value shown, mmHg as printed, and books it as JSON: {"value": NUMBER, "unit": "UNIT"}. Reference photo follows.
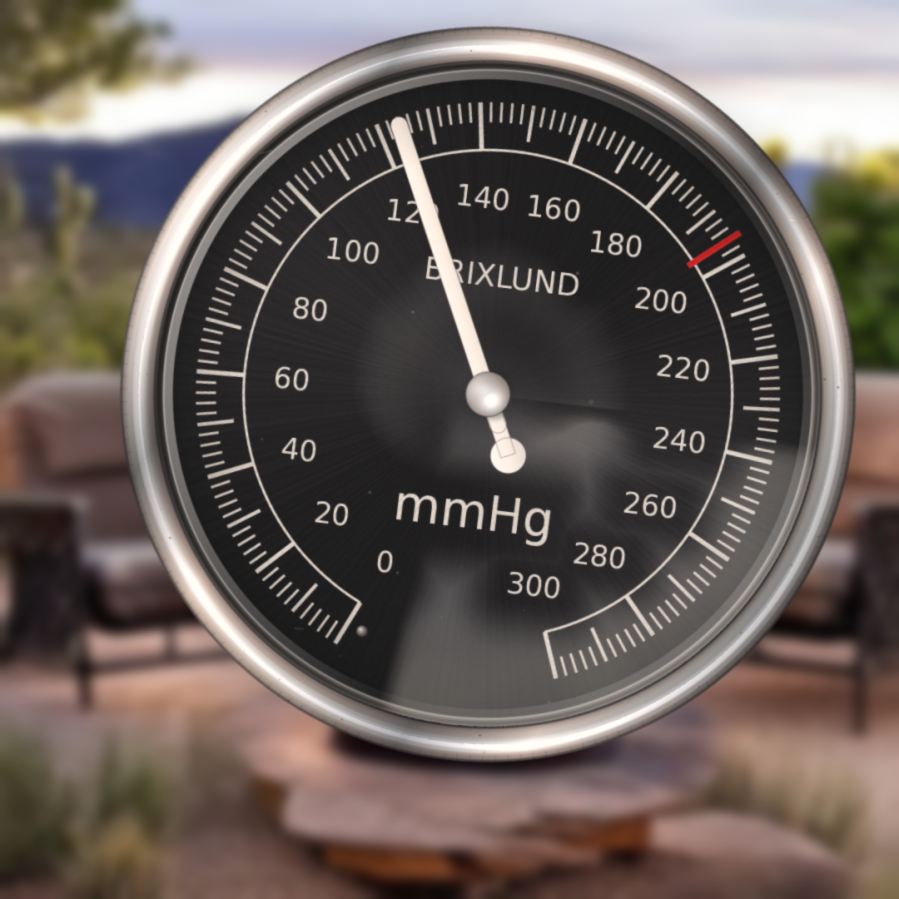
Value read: {"value": 124, "unit": "mmHg"}
